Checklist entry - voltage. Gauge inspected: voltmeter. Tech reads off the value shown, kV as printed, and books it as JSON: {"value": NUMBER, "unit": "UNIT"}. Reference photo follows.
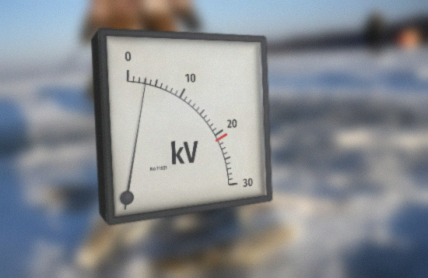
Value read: {"value": 3, "unit": "kV"}
